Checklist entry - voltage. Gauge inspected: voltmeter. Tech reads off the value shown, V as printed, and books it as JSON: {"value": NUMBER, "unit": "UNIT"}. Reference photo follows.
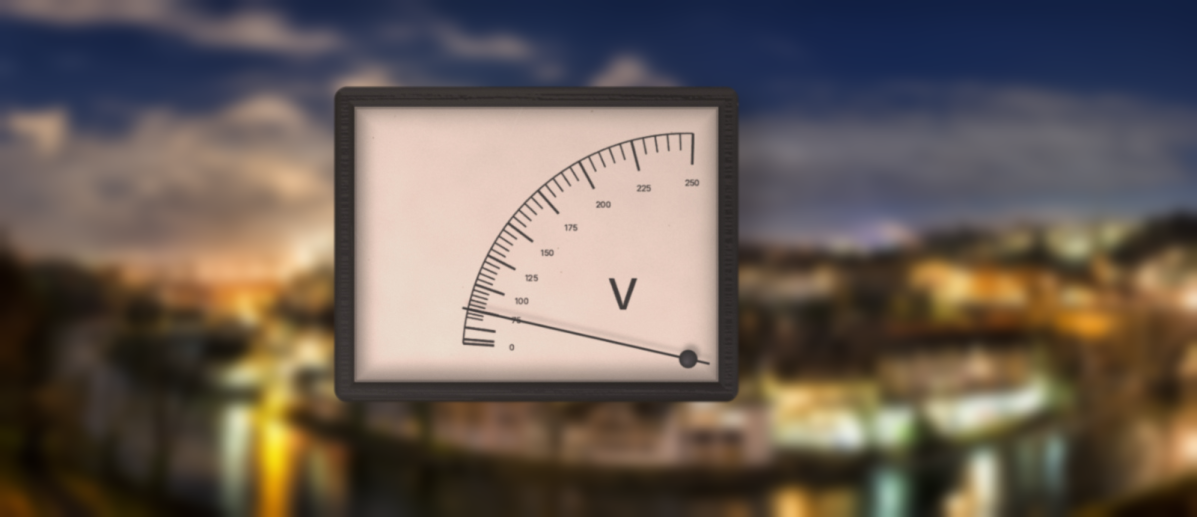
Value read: {"value": 75, "unit": "V"}
